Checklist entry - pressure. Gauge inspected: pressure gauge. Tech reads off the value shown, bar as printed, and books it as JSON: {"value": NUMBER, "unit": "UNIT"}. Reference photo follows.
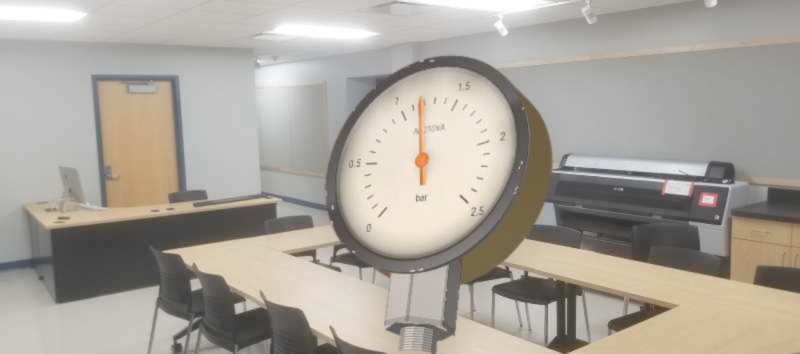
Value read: {"value": 1.2, "unit": "bar"}
